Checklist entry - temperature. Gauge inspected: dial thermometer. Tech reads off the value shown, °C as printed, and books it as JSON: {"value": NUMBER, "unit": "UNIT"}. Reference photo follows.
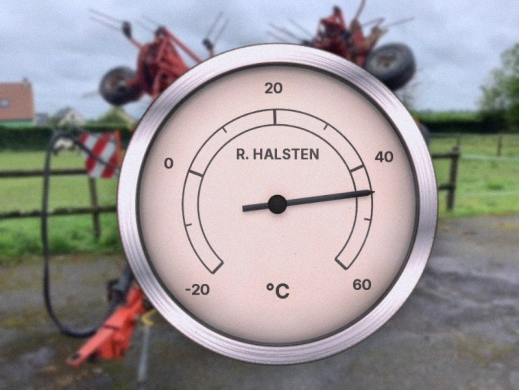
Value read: {"value": 45, "unit": "°C"}
